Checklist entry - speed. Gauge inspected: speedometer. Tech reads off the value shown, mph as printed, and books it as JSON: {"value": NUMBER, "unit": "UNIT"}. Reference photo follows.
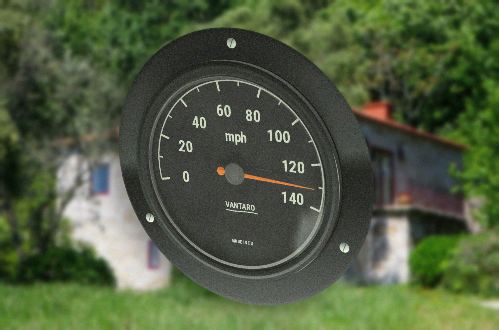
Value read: {"value": 130, "unit": "mph"}
